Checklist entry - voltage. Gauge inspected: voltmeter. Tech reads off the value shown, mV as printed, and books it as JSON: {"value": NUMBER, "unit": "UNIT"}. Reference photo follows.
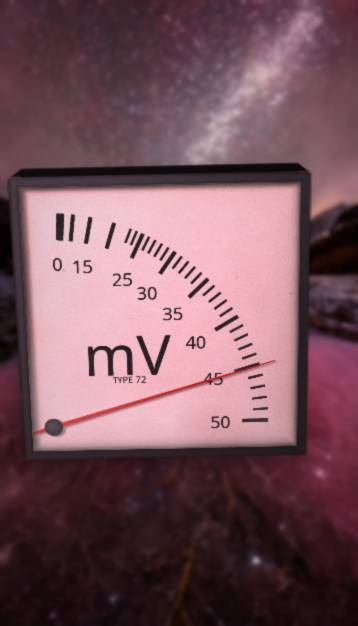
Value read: {"value": 45, "unit": "mV"}
